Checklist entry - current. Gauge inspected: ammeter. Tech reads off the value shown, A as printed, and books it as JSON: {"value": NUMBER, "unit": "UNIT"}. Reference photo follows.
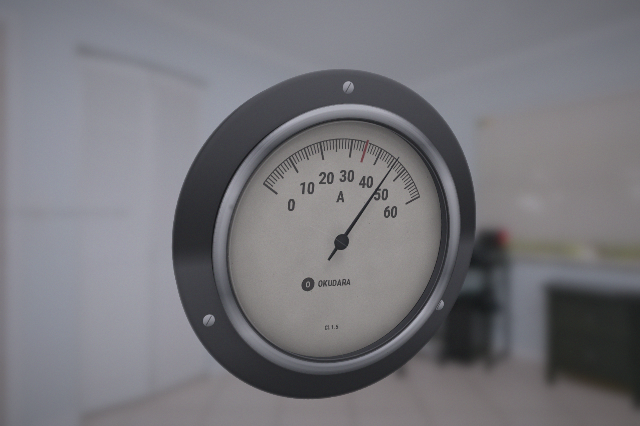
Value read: {"value": 45, "unit": "A"}
